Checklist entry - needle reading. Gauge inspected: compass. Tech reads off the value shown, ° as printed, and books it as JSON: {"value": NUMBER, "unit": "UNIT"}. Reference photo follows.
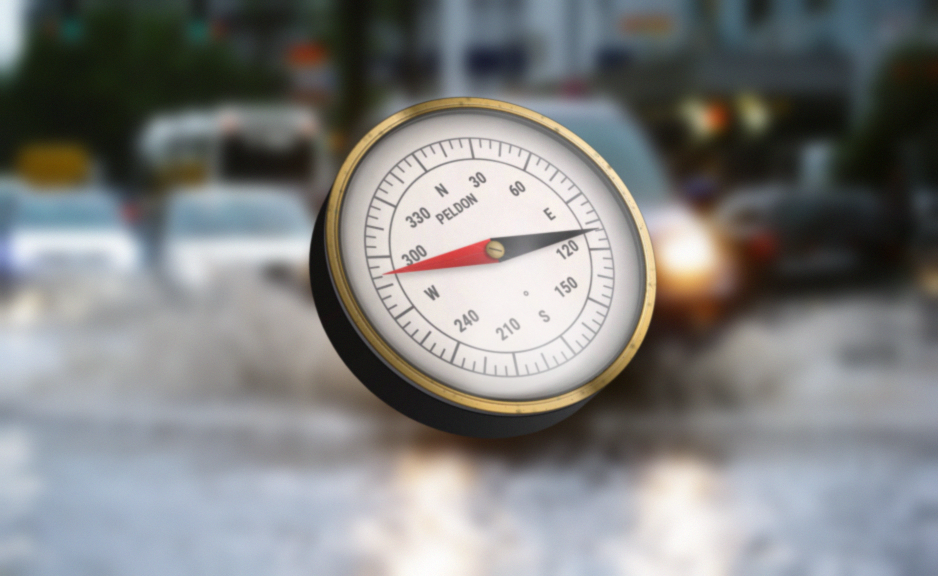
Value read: {"value": 290, "unit": "°"}
